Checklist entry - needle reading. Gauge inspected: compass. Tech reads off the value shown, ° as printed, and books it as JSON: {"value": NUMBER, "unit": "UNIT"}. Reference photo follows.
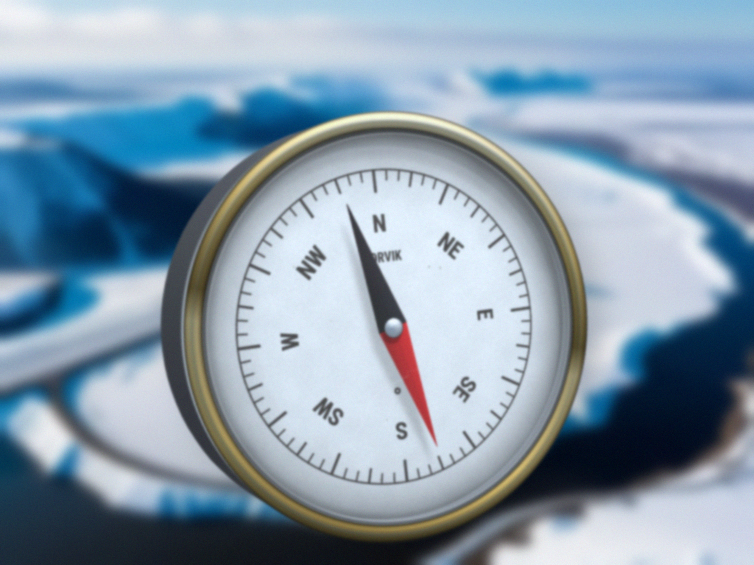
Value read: {"value": 165, "unit": "°"}
